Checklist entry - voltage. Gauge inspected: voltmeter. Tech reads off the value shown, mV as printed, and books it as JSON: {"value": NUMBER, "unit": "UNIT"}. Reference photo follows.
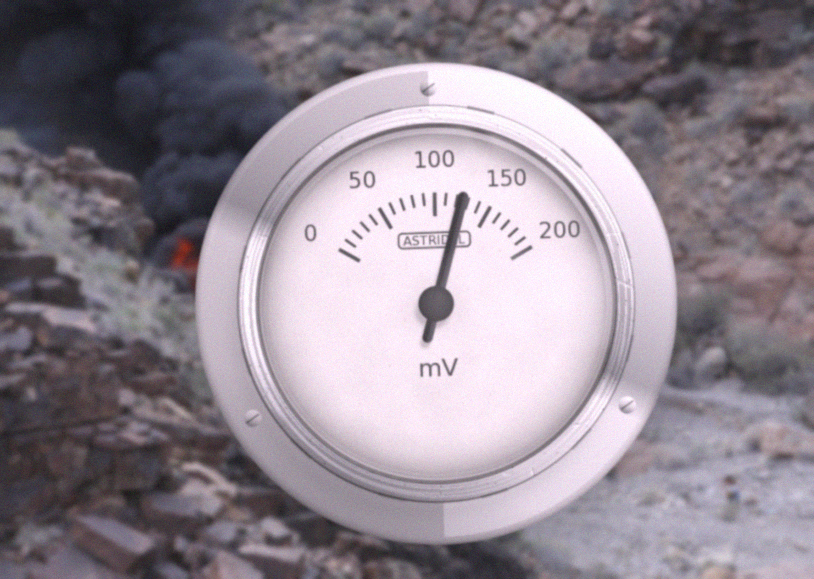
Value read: {"value": 125, "unit": "mV"}
